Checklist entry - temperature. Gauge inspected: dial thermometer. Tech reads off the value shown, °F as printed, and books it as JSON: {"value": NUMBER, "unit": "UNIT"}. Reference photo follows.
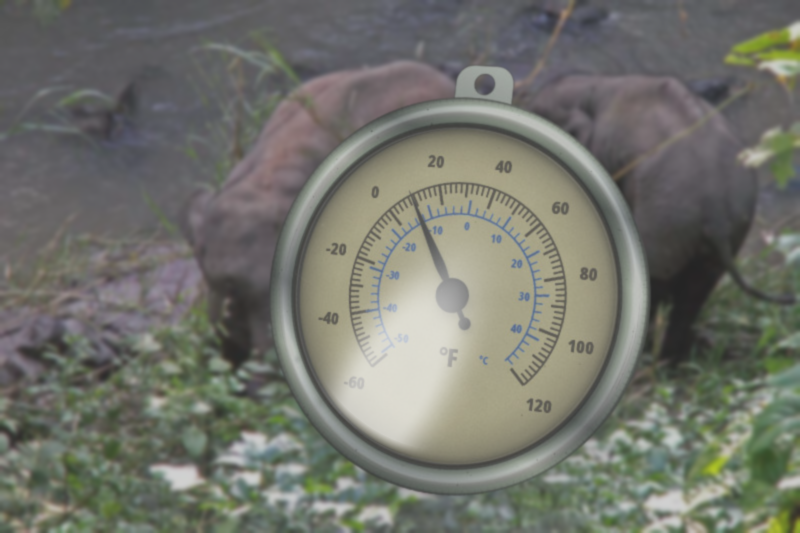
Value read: {"value": 10, "unit": "°F"}
